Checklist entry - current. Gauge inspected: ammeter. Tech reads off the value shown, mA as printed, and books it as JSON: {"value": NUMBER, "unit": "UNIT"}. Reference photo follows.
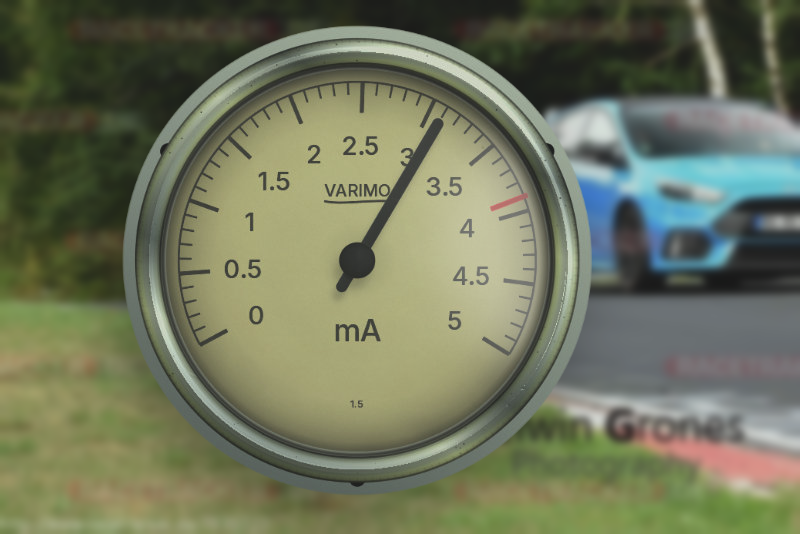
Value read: {"value": 3.1, "unit": "mA"}
